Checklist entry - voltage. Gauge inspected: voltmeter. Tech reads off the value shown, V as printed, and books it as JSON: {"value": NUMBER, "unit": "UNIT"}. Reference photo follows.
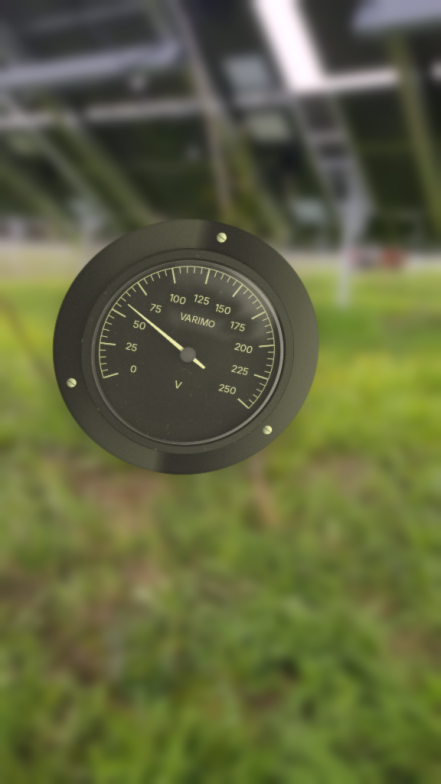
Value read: {"value": 60, "unit": "V"}
